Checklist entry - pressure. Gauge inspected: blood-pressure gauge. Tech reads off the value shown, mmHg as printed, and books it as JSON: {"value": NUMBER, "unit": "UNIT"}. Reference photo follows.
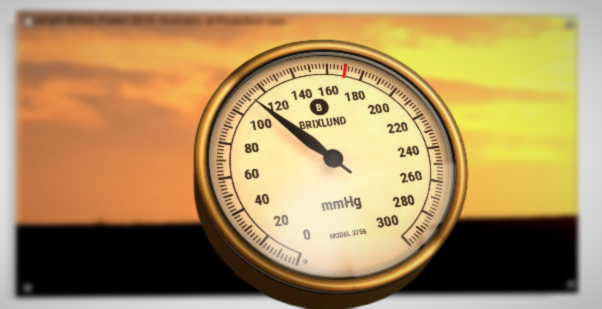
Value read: {"value": 110, "unit": "mmHg"}
